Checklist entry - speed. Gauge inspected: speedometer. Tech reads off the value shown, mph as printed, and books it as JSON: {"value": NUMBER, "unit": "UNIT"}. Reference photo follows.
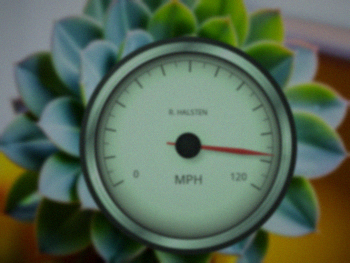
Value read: {"value": 107.5, "unit": "mph"}
